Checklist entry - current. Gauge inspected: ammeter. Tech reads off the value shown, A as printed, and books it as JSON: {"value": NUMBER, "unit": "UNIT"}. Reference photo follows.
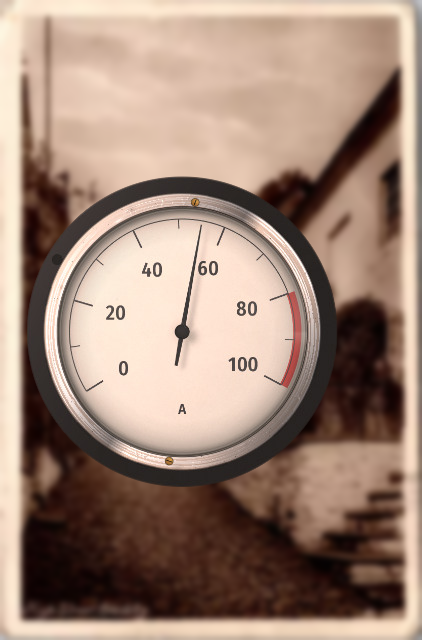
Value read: {"value": 55, "unit": "A"}
